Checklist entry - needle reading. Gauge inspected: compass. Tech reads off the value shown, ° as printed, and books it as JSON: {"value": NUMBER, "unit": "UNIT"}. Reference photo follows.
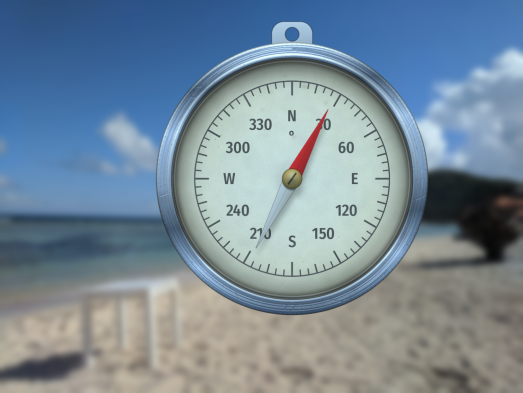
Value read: {"value": 27.5, "unit": "°"}
